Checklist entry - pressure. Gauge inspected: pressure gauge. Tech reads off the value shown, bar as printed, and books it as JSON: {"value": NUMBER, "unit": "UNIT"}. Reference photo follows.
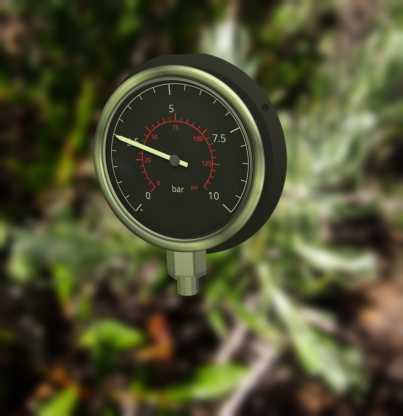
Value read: {"value": 2.5, "unit": "bar"}
